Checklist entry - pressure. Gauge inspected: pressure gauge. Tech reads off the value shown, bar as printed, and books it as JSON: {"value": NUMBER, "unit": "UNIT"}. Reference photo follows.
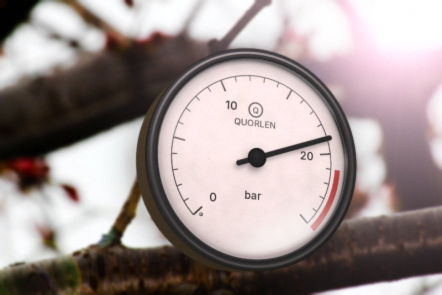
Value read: {"value": 19, "unit": "bar"}
